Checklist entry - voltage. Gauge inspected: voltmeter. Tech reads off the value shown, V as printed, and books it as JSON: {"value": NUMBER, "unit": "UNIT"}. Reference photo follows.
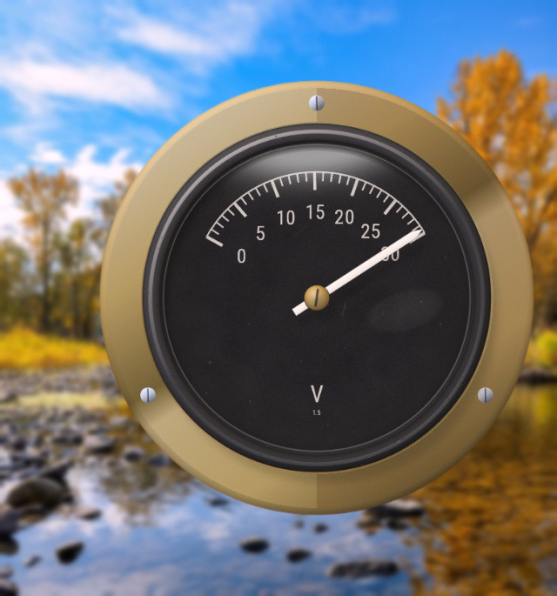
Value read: {"value": 29.5, "unit": "V"}
